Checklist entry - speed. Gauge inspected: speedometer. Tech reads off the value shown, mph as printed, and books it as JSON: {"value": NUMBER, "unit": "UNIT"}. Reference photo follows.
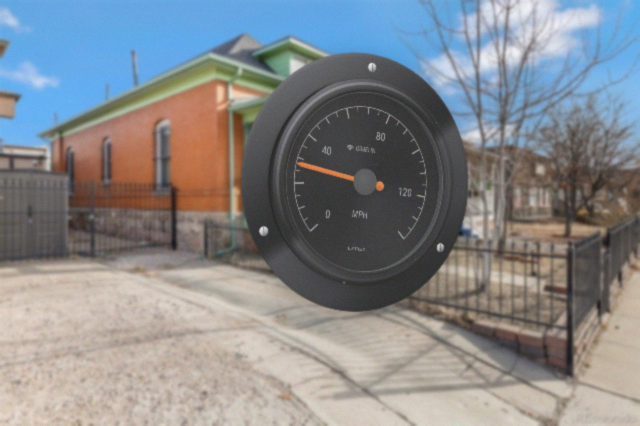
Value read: {"value": 27.5, "unit": "mph"}
